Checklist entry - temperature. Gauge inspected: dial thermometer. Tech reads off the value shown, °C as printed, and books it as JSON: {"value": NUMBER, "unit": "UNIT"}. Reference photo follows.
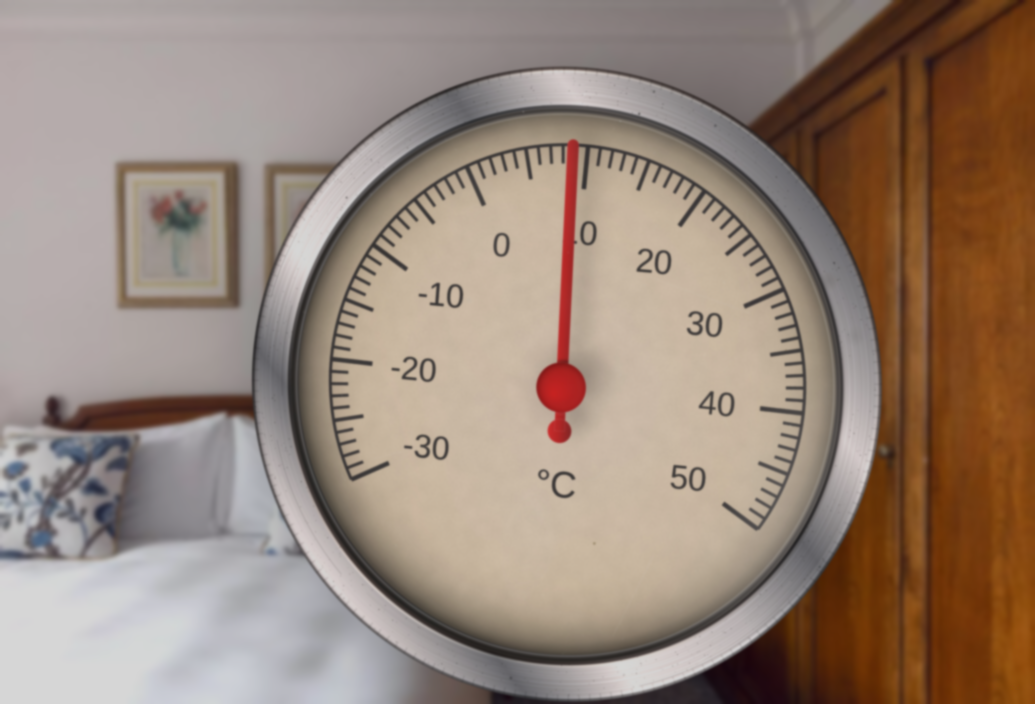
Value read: {"value": 9, "unit": "°C"}
